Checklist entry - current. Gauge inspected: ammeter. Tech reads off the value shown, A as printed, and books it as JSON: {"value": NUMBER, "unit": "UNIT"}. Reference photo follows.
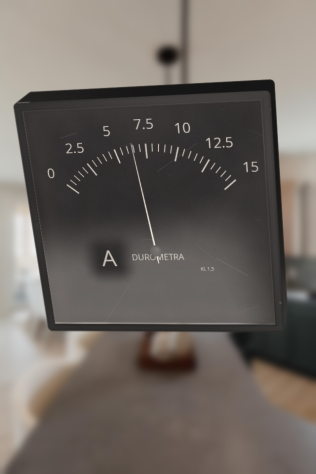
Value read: {"value": 6.5, "unit": "A"}
